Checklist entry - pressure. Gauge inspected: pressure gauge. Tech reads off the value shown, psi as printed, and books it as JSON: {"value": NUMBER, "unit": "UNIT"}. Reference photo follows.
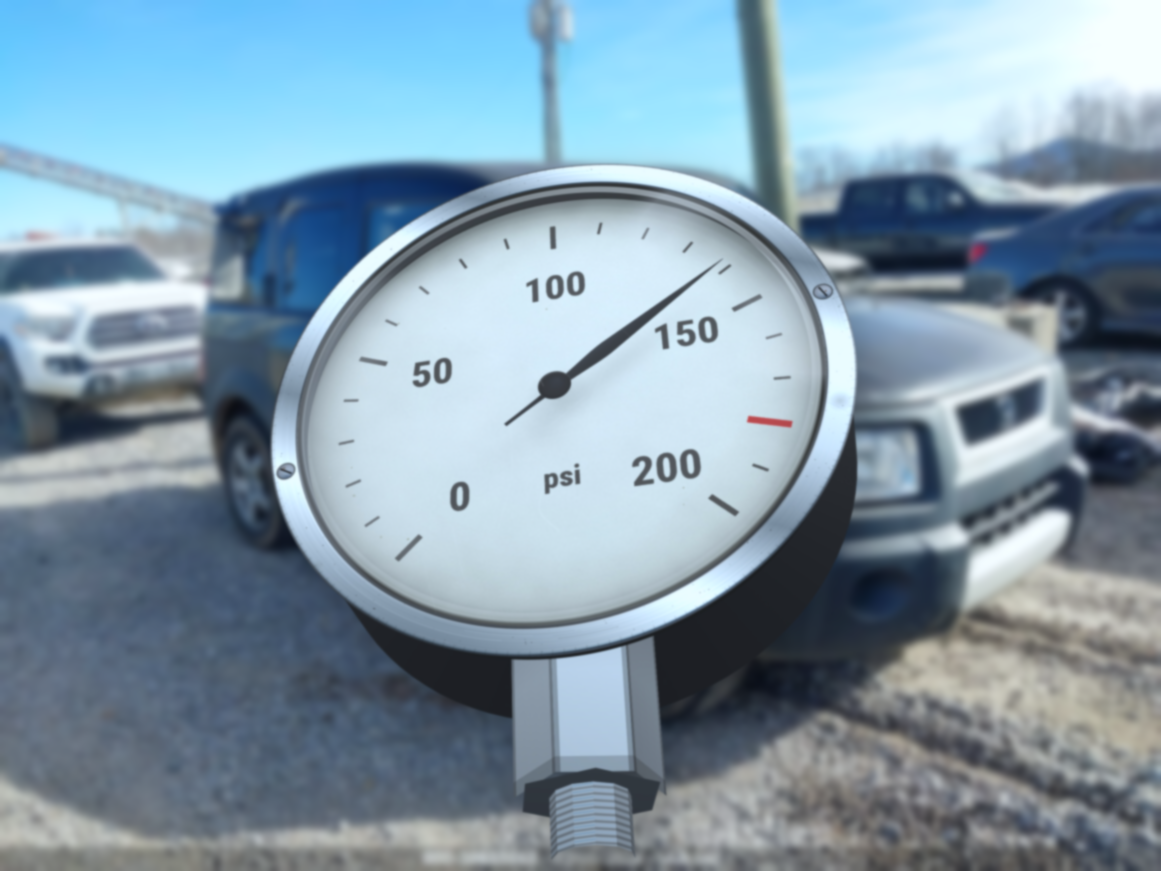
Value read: {"value": 140, "unit": "psi"}
